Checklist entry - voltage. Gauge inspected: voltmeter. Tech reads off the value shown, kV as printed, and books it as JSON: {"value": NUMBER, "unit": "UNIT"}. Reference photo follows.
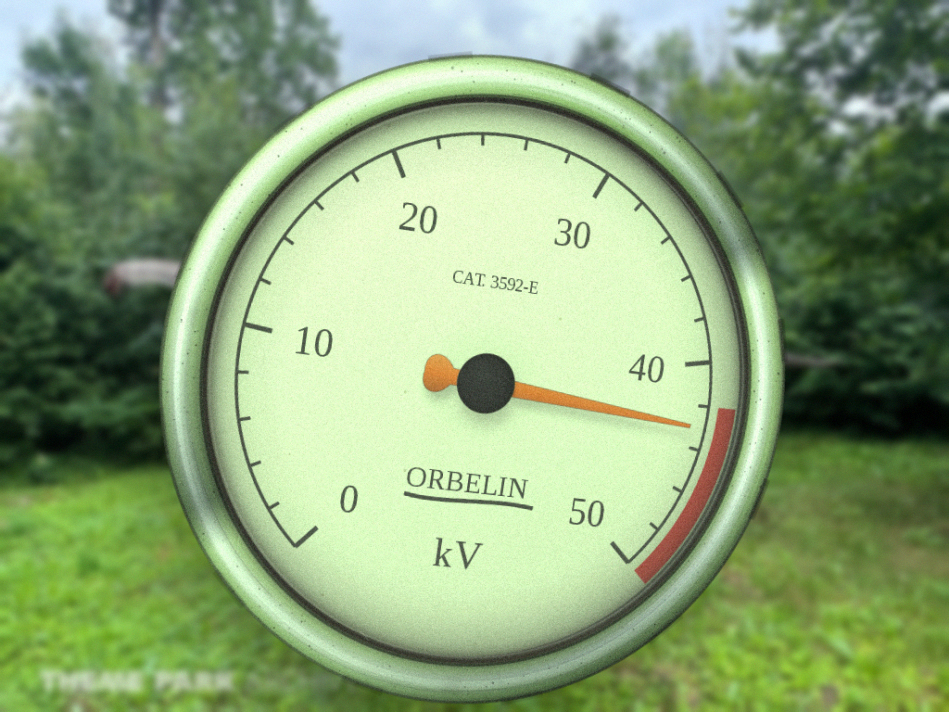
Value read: {"value": 43, "unit": "kV"}
